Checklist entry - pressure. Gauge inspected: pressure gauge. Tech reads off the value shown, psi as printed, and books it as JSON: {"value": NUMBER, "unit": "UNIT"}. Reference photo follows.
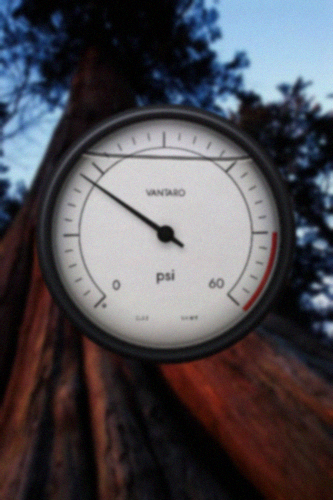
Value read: {"value": 18, "unit": "psi"}
